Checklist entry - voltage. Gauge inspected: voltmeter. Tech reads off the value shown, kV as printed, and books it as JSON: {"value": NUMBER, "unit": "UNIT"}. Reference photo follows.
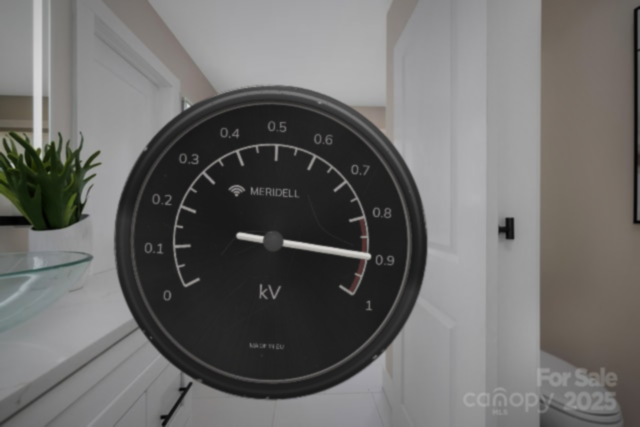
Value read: {"value": 0.9, "unit": "kV"}
